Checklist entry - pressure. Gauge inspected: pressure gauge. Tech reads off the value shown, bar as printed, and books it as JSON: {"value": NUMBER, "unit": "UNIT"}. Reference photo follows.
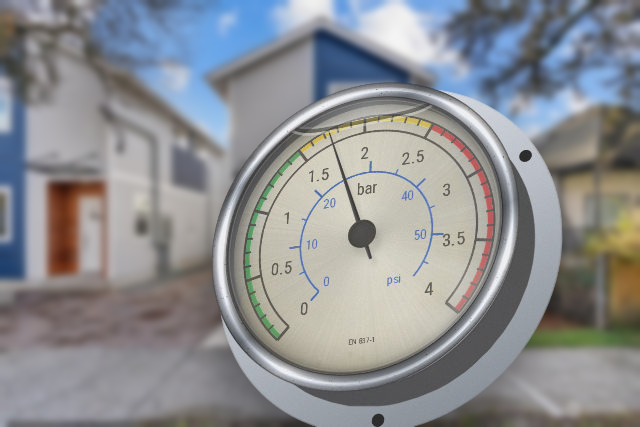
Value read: {"value": 1.75, "unit": "bar"}
